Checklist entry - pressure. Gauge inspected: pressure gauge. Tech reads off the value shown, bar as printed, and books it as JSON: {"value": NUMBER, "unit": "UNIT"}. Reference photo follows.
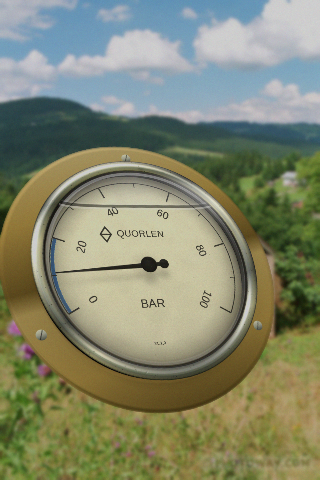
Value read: {"value": 10, "unit": "bar"}
